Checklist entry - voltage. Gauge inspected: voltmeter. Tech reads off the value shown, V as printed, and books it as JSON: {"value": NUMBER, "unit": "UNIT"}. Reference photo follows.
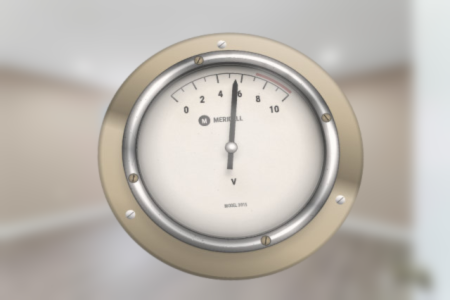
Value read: {"value": 5.5, "unit": "V"}
